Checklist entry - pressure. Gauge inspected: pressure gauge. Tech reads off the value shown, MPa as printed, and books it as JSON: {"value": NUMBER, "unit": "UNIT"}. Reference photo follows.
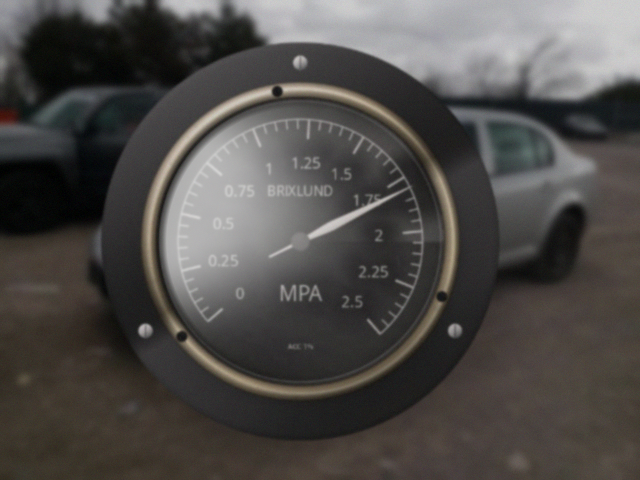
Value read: {"value": 1.8, "unit": "MPa"}
